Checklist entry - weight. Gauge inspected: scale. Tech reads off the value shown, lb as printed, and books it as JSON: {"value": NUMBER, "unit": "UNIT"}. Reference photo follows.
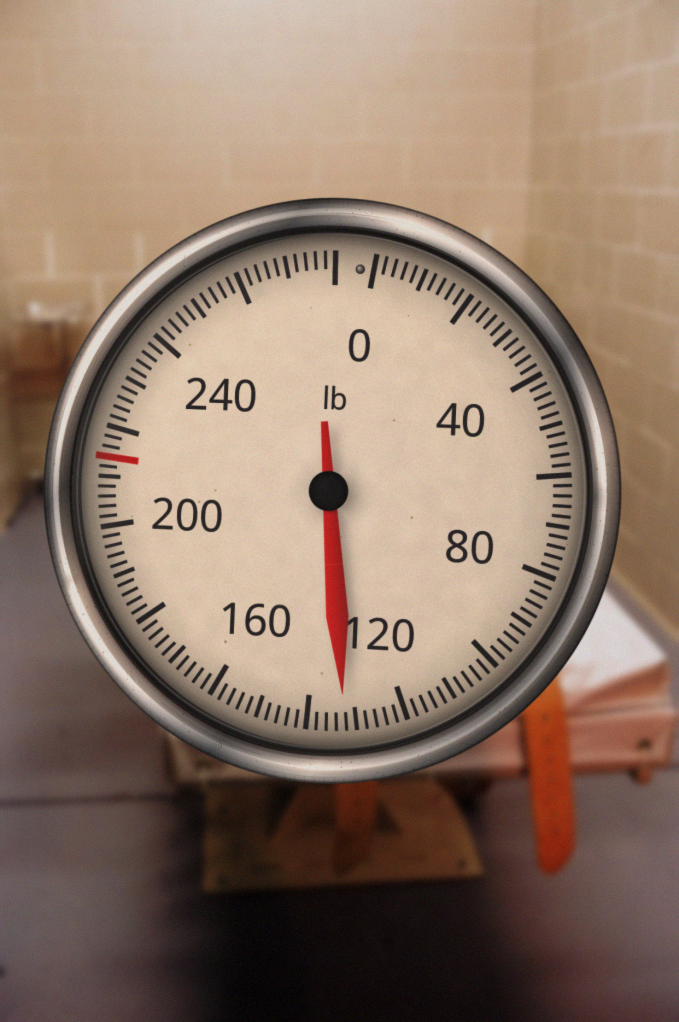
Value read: {"value": 132, "unit": "lb"}
